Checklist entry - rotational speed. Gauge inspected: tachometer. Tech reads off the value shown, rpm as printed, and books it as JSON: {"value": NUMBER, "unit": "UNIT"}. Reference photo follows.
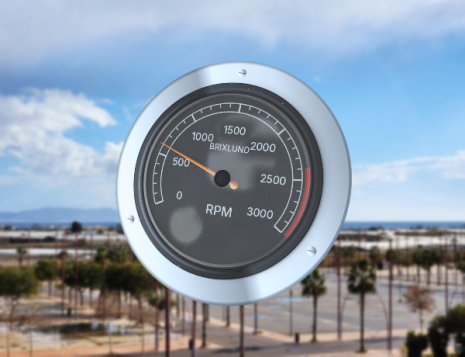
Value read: {"value": 600, "unit": "rpm"}
